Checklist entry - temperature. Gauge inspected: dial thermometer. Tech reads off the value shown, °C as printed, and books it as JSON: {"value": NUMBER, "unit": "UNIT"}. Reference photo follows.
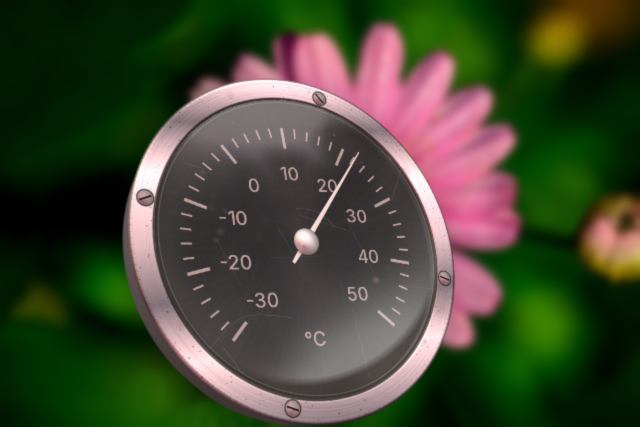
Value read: {"value": 22, "unit": "°C"}
